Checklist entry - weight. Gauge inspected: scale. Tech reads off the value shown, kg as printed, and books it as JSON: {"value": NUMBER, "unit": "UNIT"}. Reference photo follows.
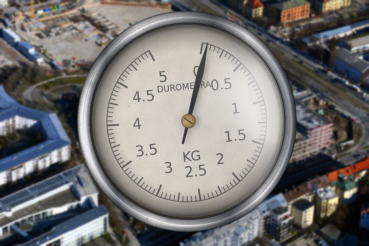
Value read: {"value": 0.05, "unit": "kg"}
